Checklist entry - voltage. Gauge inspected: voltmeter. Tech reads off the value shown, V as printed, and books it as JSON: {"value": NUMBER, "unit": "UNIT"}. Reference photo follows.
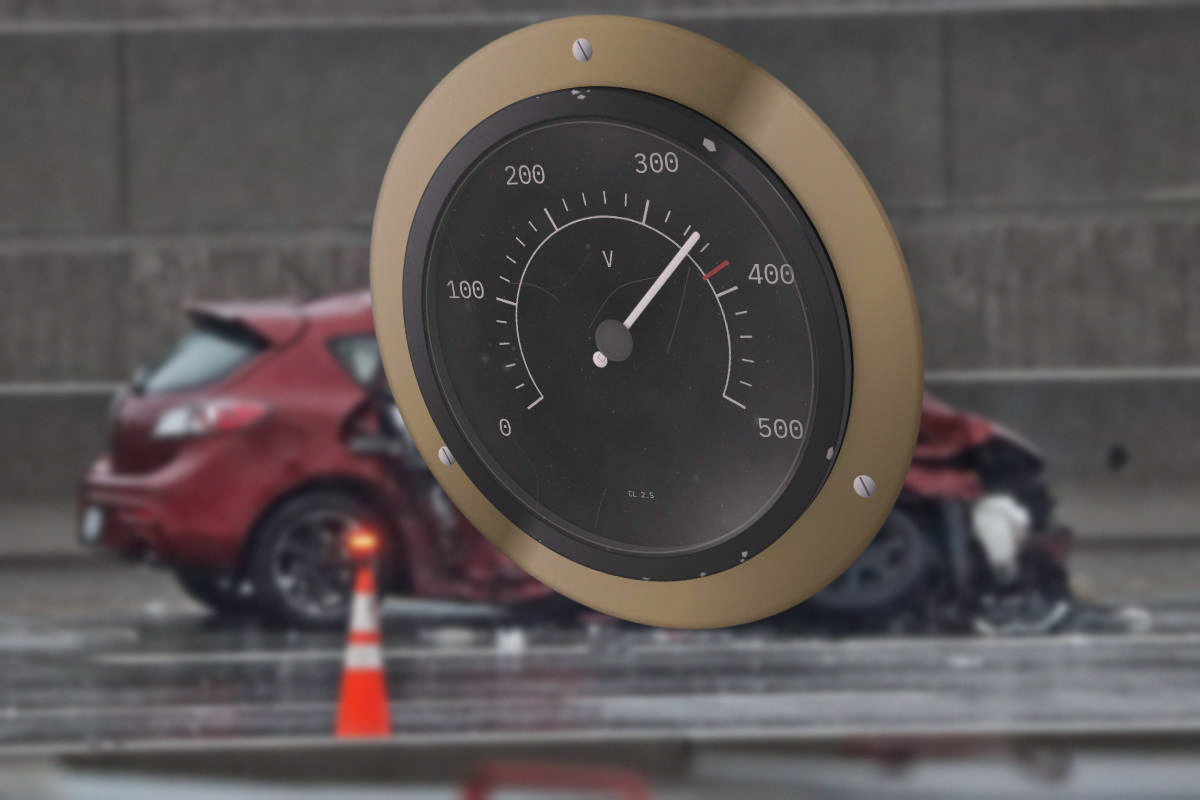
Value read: {"value": 350, "unit": "V"}
